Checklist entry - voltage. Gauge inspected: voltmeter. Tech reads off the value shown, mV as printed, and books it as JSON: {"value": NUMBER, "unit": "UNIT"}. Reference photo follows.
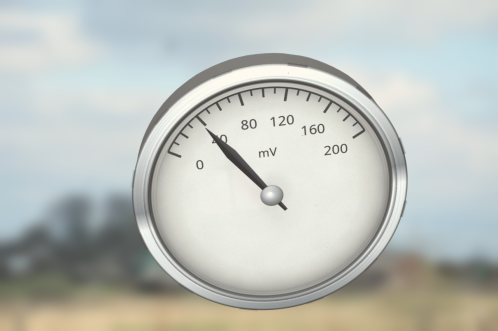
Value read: {"value": 40, "unit": "mV"}
